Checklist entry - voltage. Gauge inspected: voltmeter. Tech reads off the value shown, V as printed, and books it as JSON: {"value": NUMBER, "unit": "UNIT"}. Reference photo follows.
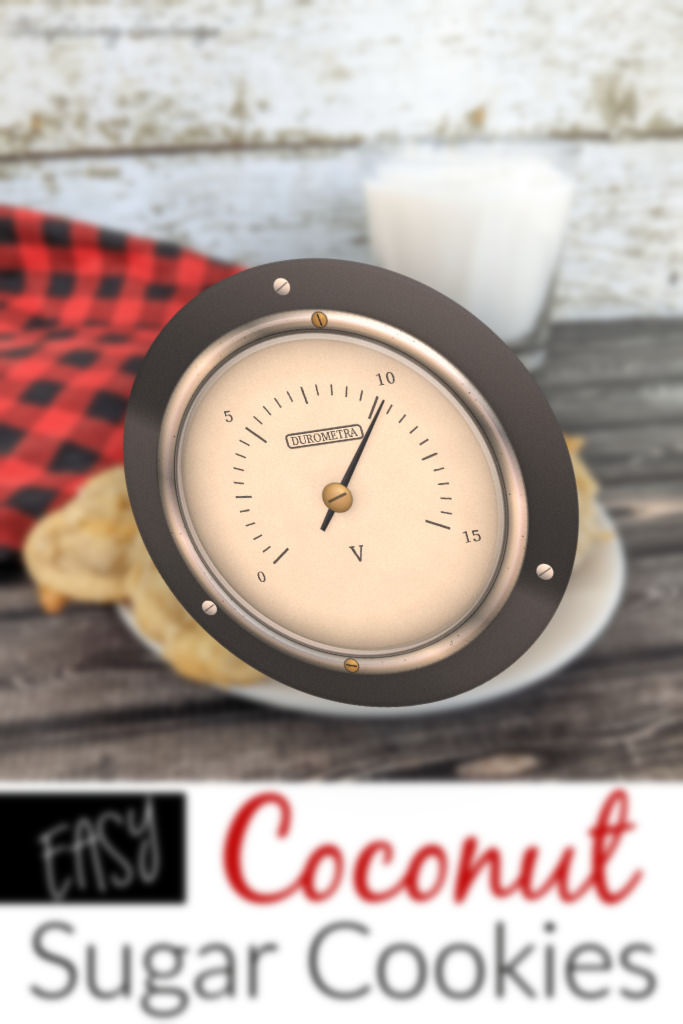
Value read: {"value": 10.25, "unit": "V"}
